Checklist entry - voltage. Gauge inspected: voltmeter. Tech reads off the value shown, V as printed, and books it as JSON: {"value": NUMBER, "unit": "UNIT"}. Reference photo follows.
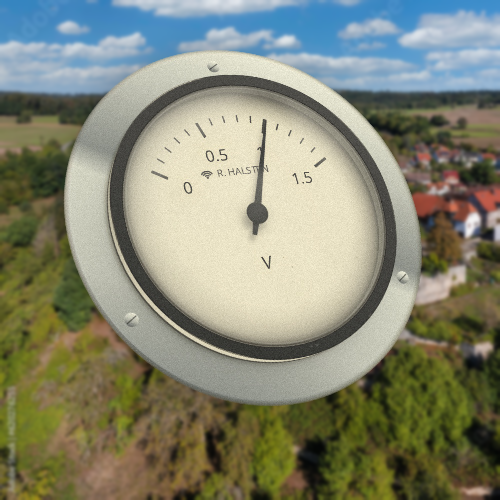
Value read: {"value": 1, "unit": "V"}
